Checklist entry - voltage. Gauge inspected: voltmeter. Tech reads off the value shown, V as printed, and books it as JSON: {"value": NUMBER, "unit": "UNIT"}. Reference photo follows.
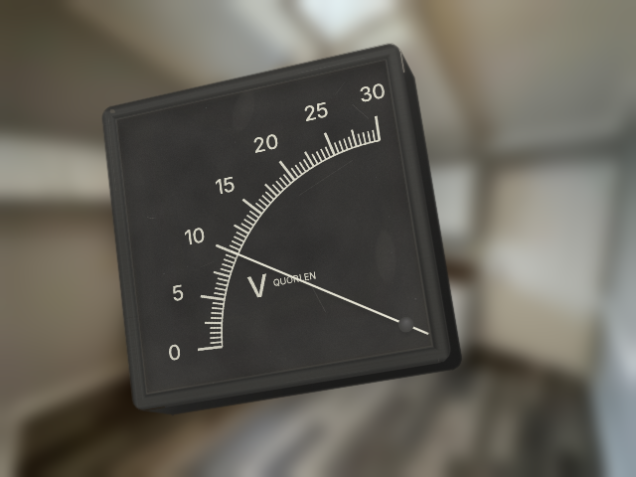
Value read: {"value": 10, "unit": "V"}
